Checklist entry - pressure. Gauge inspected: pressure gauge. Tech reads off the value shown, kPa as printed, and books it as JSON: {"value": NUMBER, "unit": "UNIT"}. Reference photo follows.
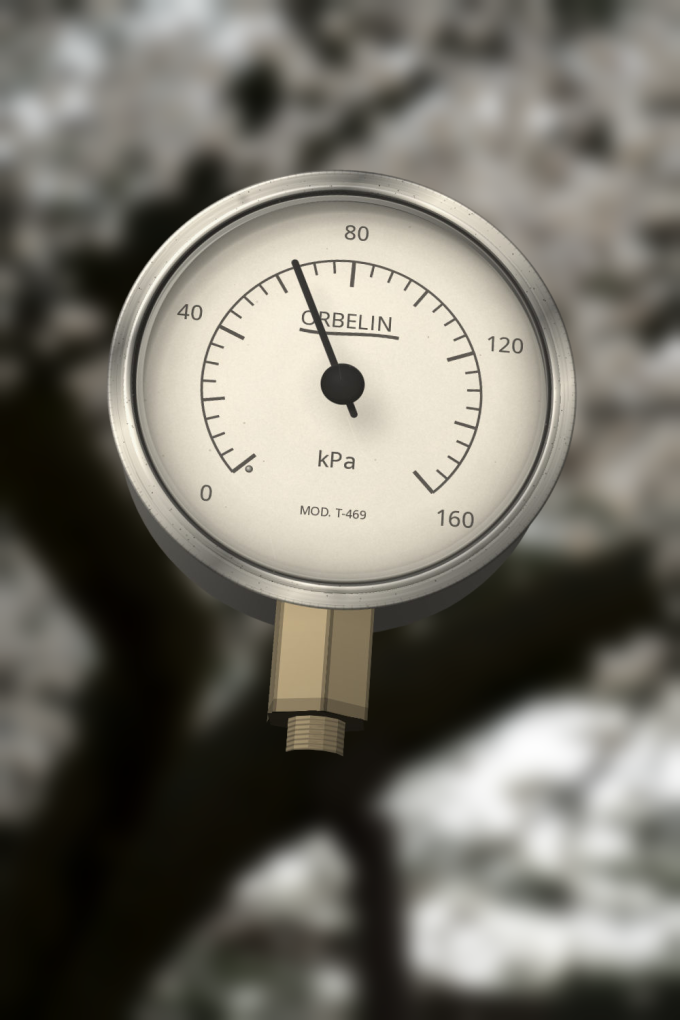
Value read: {"value": 65, "unit": "kPa"}
